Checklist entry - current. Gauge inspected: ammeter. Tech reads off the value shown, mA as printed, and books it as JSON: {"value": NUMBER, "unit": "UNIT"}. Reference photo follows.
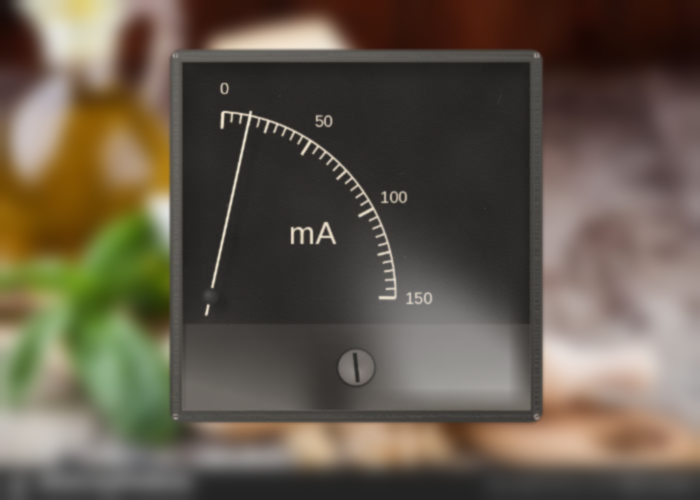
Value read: {"value": 15, "unit": "mA"}
